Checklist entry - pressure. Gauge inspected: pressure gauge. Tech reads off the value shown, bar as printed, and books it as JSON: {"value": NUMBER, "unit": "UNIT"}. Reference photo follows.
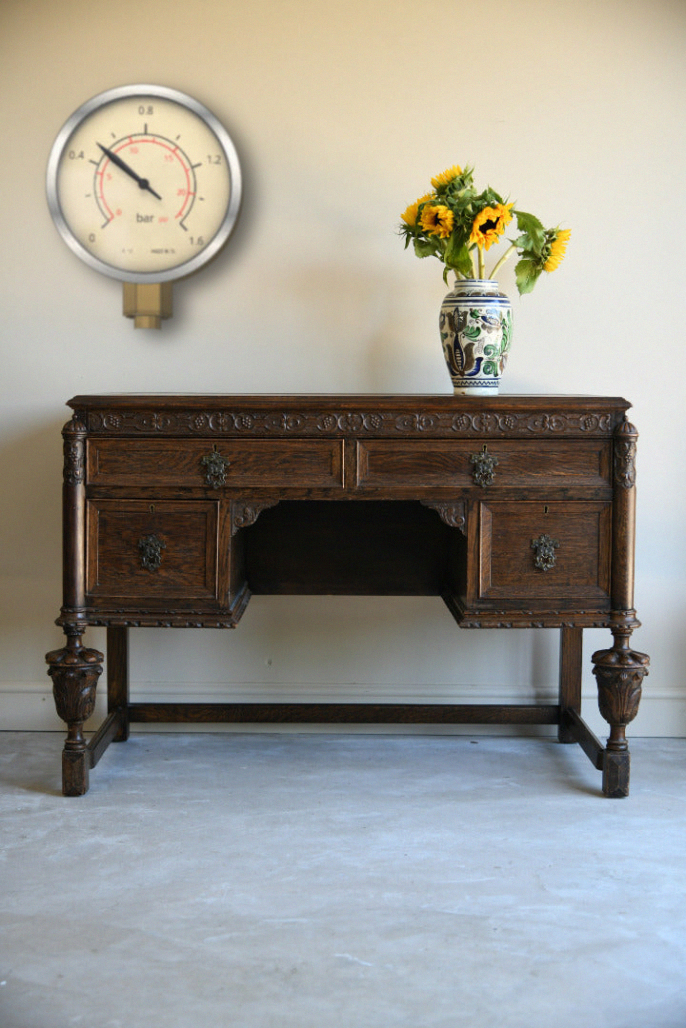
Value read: {"value": 0.5, "unit": "bar"}
